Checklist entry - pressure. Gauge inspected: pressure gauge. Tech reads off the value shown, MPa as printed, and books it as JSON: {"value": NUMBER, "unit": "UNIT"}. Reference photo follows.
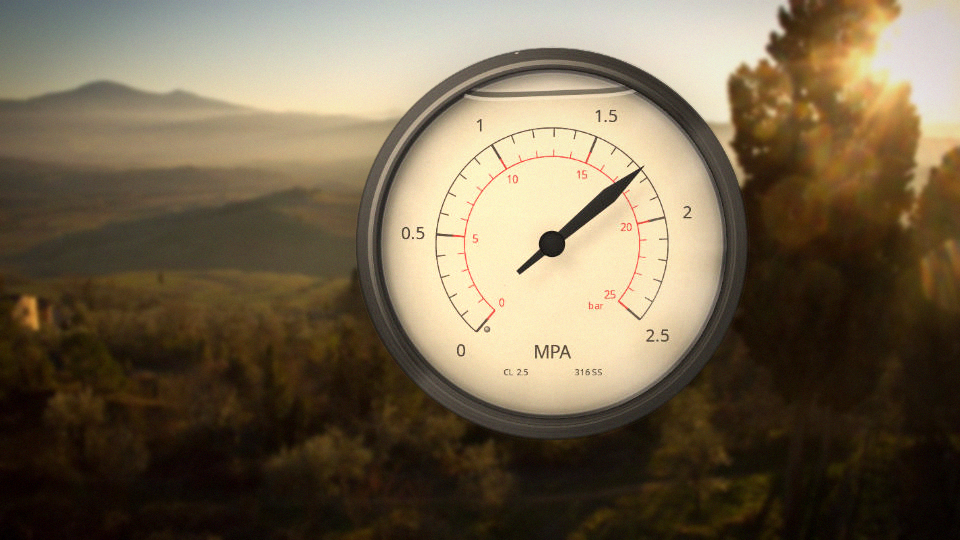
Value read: {"value": 1.75, "unit": "MPa"}
